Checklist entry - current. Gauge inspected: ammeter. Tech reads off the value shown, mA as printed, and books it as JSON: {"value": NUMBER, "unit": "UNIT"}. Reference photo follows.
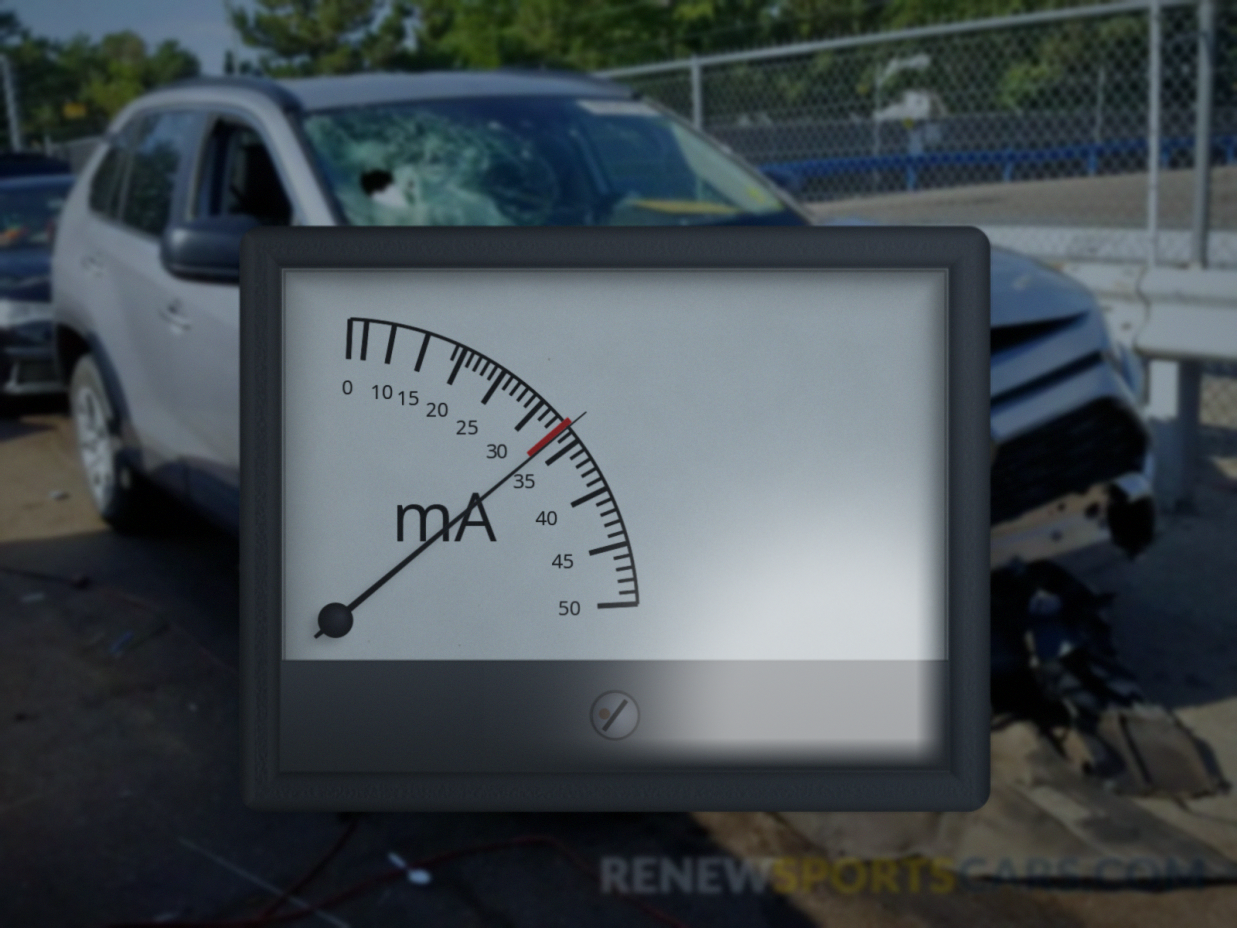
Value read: {"value": 33.5, "unit": "mA"}
